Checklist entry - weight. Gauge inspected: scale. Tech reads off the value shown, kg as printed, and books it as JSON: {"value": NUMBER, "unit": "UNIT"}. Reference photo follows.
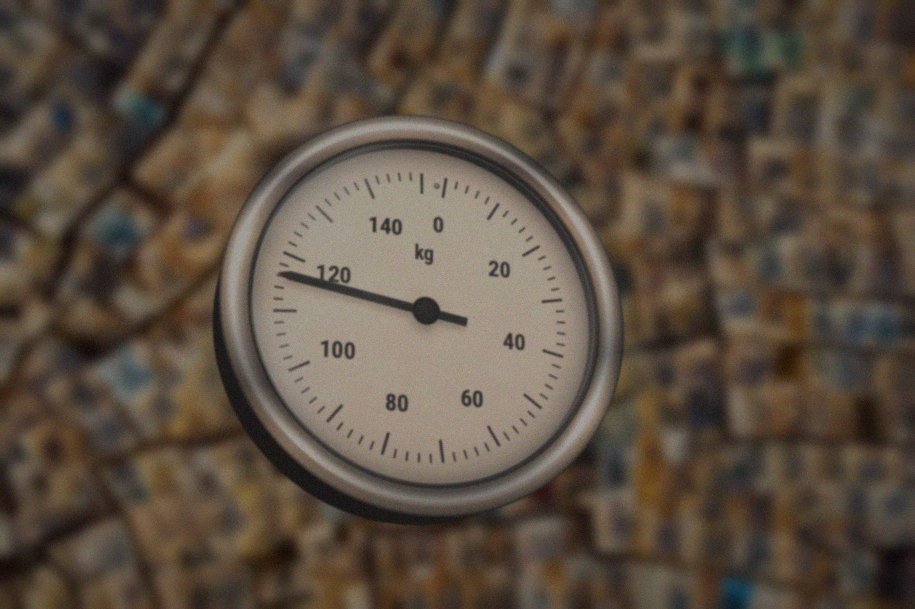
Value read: {"value": 116, "unit": "kg"}
